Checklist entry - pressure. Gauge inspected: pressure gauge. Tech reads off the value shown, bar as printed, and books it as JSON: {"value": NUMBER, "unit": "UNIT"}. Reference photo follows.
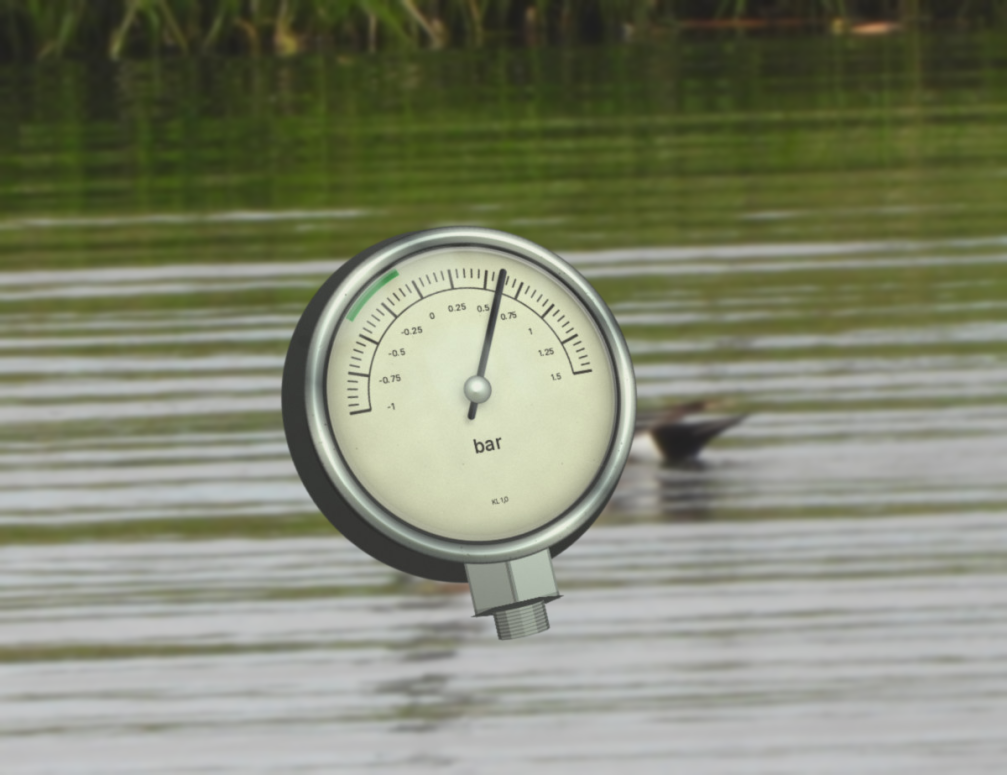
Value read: {"value": 0.6, "unit": "bar"}
